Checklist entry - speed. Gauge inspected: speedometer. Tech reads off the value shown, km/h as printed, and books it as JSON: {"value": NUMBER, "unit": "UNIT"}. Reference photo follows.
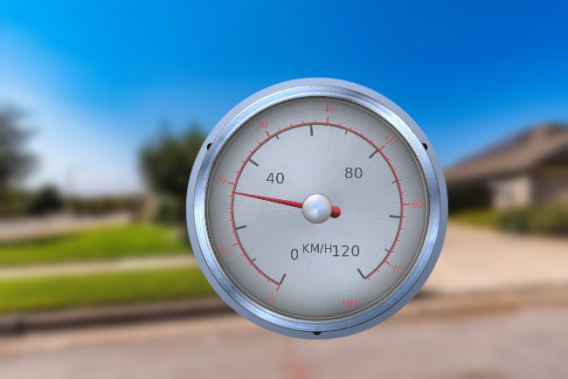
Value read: {"value": 30, "unit": "km/h"}
